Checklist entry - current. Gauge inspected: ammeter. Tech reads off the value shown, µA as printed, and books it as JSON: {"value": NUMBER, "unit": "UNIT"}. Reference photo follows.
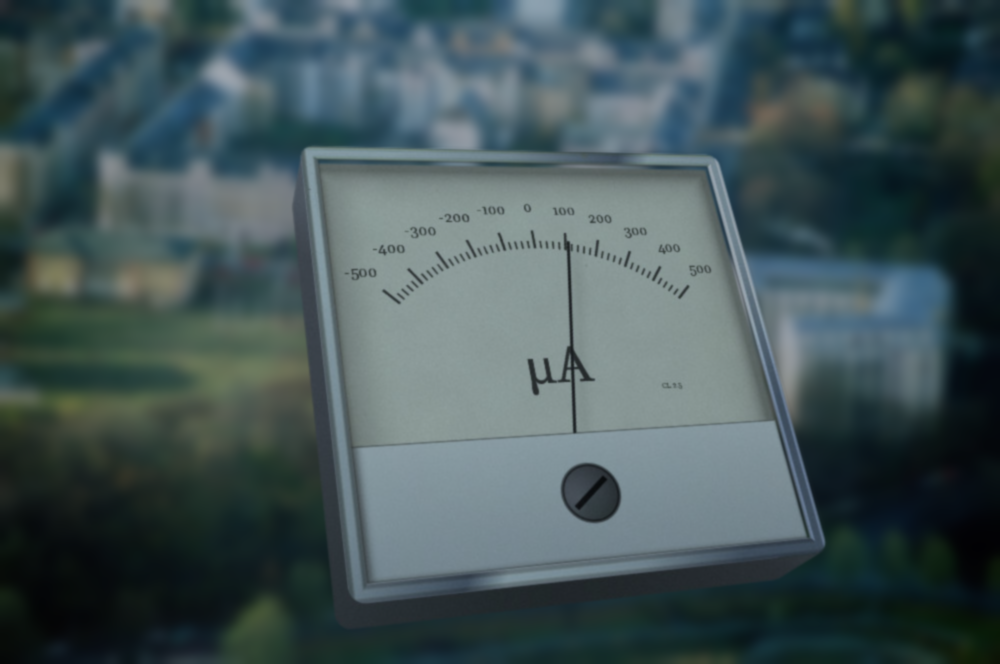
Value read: {"value": 100, "unit": "µA"}
